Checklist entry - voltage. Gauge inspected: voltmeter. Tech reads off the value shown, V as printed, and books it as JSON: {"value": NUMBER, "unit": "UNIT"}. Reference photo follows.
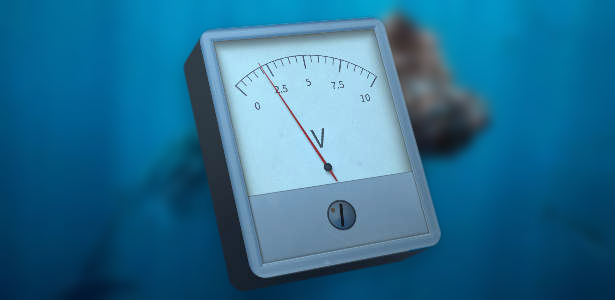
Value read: {"value": 2, "unit": "V"}
